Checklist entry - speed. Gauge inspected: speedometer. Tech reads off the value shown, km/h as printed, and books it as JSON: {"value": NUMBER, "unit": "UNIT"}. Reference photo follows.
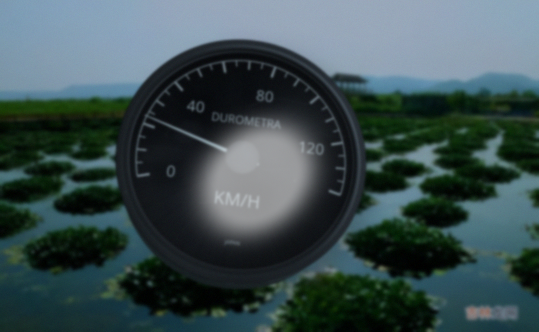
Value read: {"value": 22.5, "unit": "km/h"}
